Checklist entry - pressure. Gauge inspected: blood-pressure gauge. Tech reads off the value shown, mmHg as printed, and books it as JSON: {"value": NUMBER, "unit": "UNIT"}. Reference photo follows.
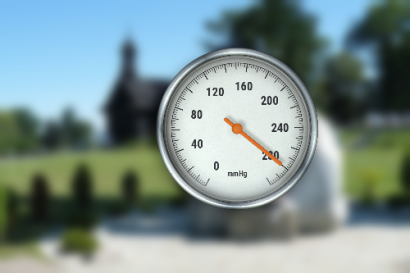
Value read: {"value": 280, "unit": "mmHg"}
